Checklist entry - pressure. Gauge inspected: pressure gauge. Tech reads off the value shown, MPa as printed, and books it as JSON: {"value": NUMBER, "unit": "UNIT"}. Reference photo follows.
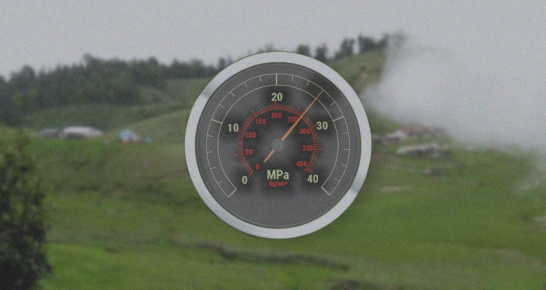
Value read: {"value": 26, "unit": "MPa"}
